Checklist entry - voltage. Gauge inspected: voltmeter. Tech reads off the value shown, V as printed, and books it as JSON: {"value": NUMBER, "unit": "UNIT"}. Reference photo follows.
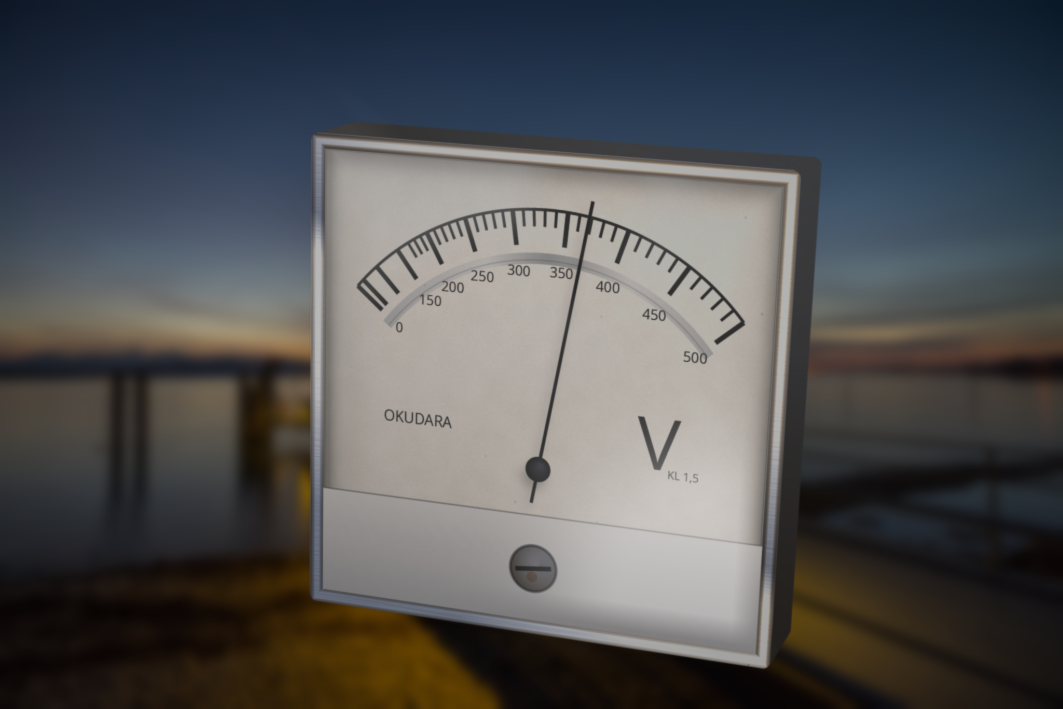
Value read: {"value": 370, "unit": "V"}
